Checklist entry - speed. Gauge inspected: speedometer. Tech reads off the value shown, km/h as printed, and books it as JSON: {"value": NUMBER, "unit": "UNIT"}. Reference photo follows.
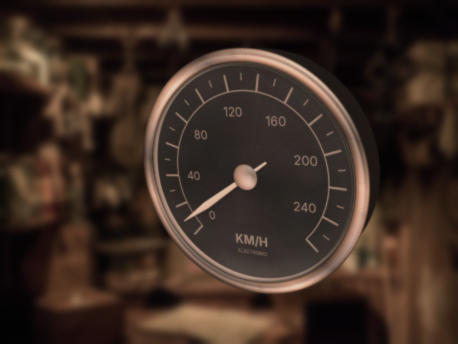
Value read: {"value": 10, "unit": "km/h"}
